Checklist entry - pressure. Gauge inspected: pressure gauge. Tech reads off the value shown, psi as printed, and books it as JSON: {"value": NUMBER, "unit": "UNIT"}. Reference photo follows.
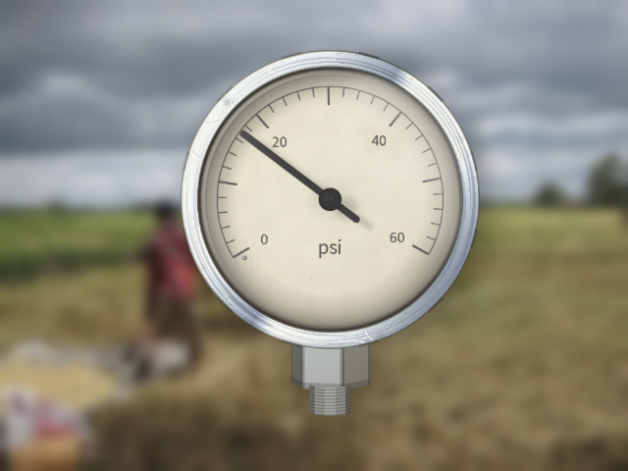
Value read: {"value": 17, "unit": "psi"}
